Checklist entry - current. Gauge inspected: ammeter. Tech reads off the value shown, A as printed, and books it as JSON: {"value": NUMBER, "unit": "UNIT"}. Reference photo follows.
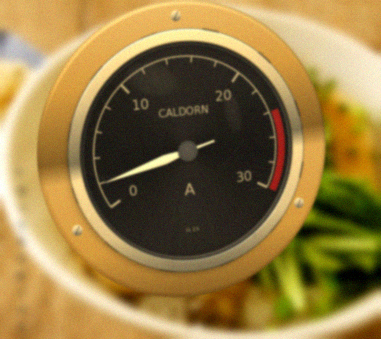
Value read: {"value": 2, "unit": "A"}
